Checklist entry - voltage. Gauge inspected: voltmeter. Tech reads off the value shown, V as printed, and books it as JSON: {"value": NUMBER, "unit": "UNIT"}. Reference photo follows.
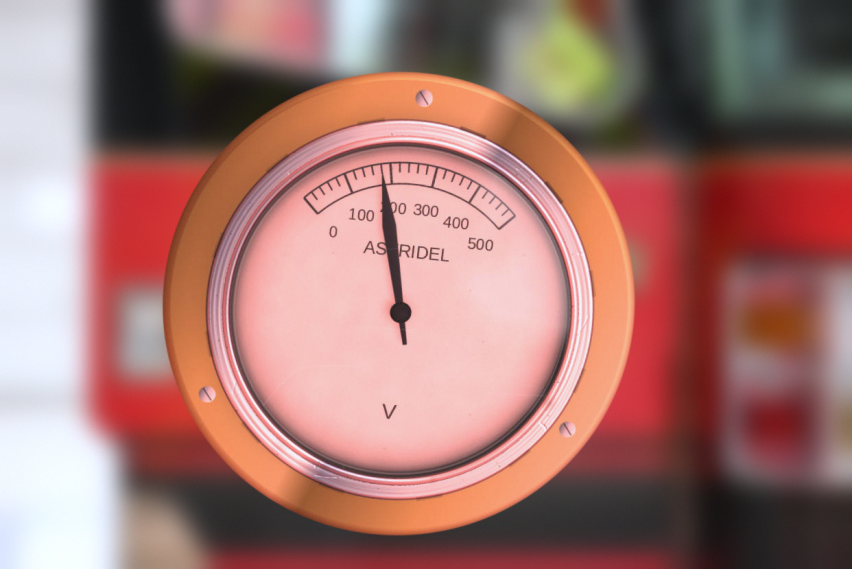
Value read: {"value": 180, "unit": "V"}
